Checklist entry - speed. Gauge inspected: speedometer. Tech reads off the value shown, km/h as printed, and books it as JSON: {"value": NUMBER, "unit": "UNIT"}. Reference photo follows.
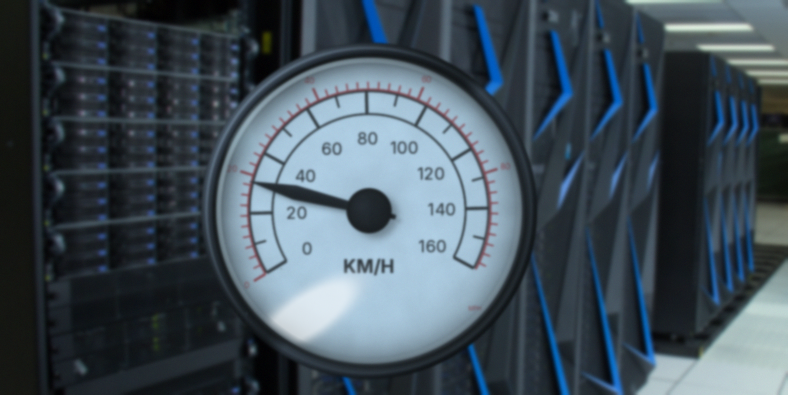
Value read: {"value": 30, "unit": "km/h"}
